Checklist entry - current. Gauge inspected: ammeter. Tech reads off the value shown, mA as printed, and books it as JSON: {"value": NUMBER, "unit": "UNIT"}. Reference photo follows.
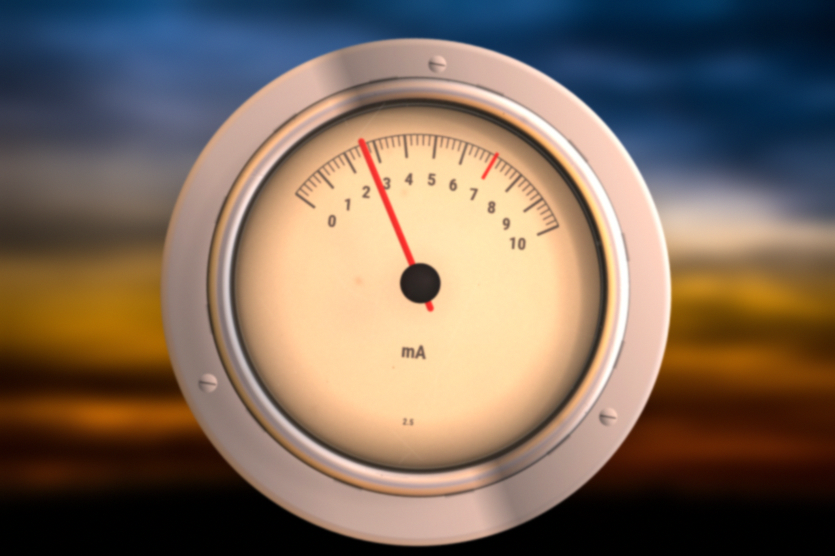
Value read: {"value": 2.6, "unit": "mA"}
